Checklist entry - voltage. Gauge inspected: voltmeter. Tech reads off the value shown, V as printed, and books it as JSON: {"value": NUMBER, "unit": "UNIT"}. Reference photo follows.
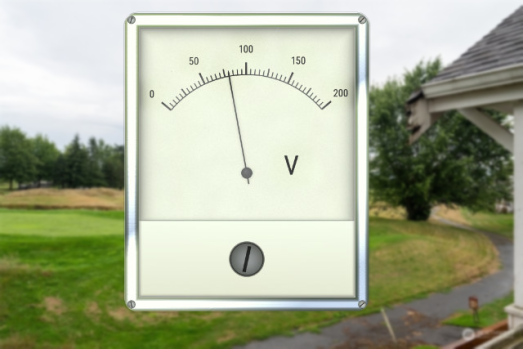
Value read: {"value": 80, "unit": "V"}
